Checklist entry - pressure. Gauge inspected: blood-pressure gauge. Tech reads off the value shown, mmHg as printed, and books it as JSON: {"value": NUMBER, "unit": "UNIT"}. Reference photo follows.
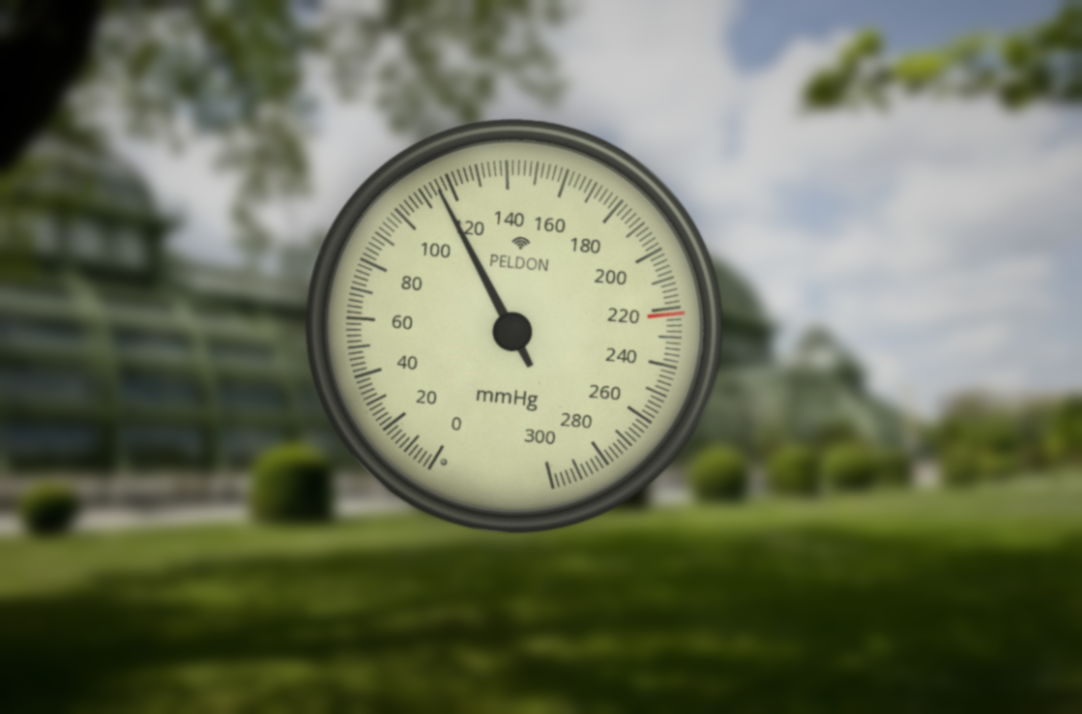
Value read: {"value": 116, "unit": "mmHg"}
